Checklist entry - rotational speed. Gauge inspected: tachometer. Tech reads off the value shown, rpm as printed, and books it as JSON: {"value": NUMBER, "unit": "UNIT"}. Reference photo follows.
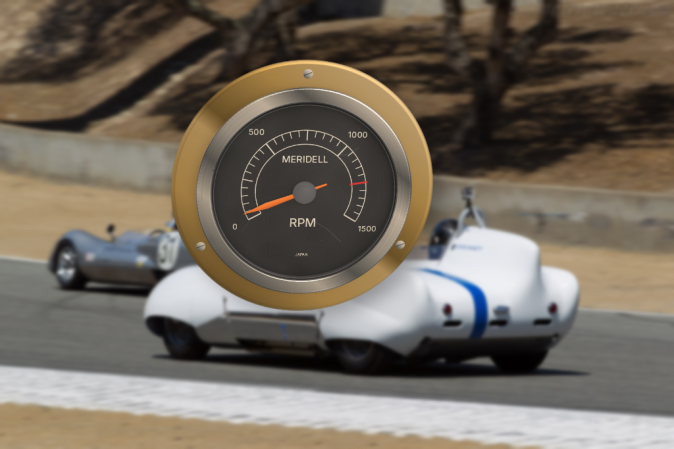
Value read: {"value": 50, "unit": "rpm"}
